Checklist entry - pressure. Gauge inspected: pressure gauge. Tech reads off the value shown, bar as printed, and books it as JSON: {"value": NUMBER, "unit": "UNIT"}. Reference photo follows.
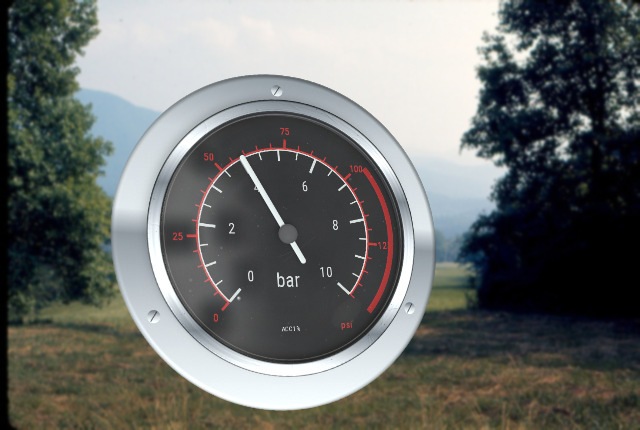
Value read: {"value": 4, "unit": "bar"}
